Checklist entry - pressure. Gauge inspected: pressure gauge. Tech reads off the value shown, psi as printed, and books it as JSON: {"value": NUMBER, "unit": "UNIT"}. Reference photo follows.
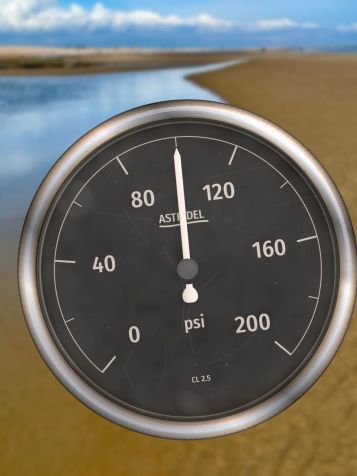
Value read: {"value": 100, "unit": "psi"}
